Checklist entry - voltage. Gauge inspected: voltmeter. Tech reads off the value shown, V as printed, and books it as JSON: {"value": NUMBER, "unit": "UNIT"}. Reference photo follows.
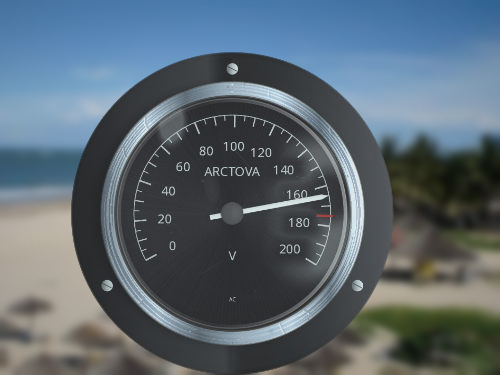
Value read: {"value": 165, "unit": "V"}
